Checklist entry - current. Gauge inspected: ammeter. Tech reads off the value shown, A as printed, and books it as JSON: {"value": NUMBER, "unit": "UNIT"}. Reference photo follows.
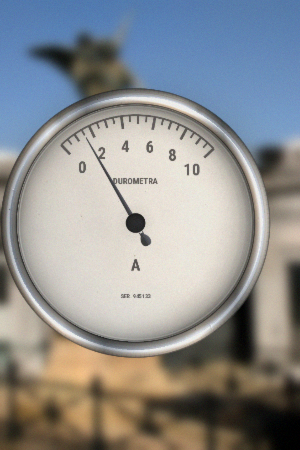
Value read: {"value": 1.5, "unit": "A"}
